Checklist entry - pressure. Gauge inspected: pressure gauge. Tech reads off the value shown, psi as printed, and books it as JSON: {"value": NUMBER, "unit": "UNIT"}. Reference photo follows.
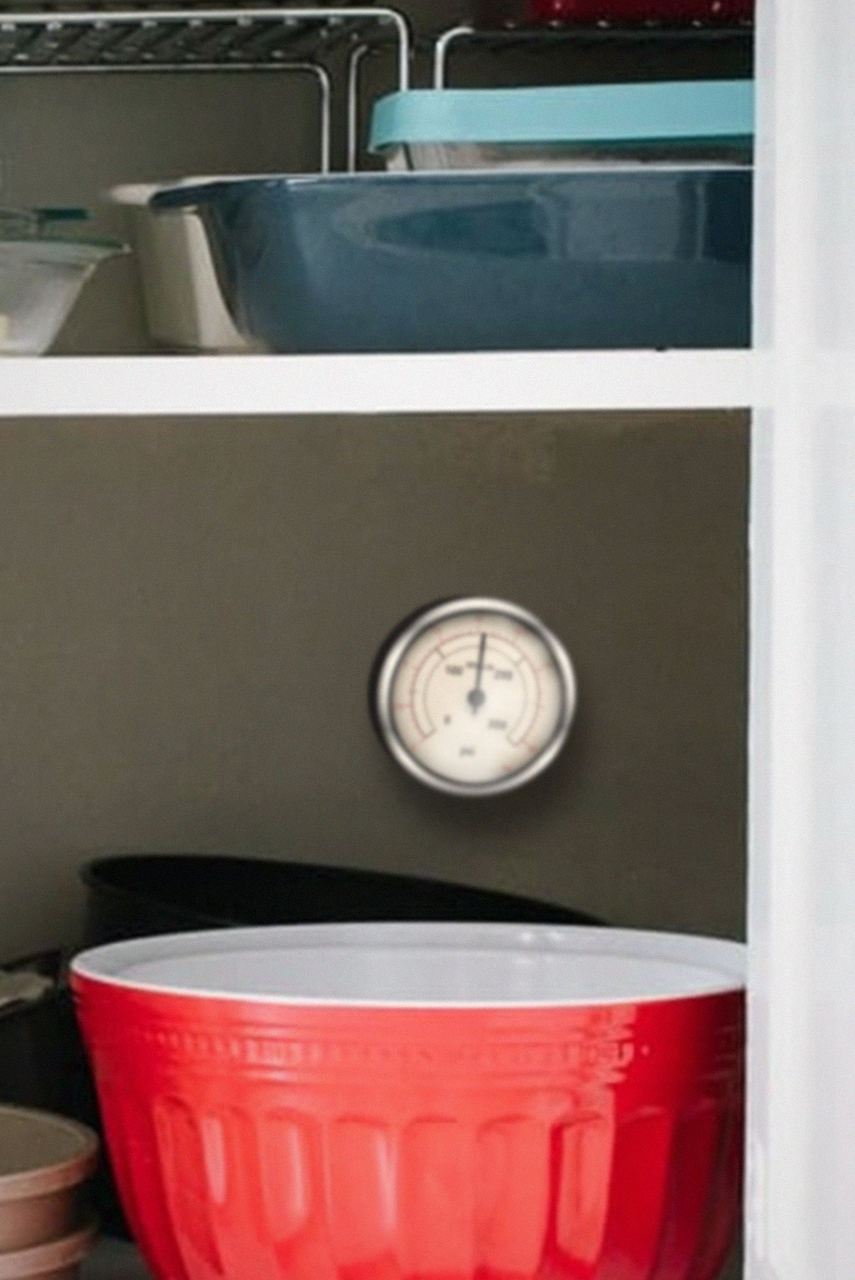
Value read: {"value": 150, "unit": "psi"}
